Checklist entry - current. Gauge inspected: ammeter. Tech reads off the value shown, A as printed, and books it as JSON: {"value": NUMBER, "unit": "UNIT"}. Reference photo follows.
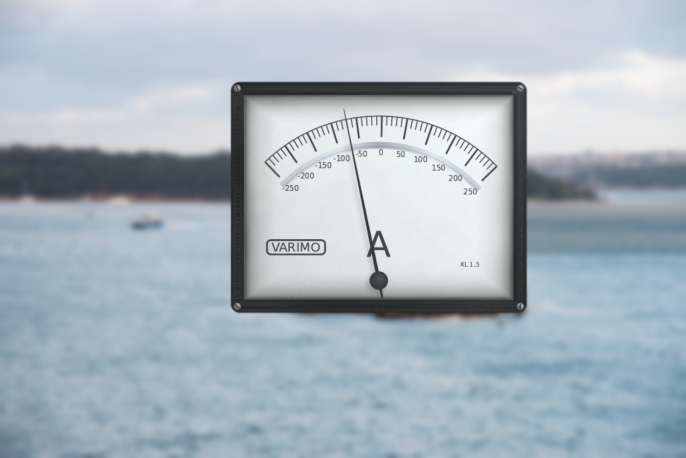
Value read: {"value": -70, "unit": "A"}
